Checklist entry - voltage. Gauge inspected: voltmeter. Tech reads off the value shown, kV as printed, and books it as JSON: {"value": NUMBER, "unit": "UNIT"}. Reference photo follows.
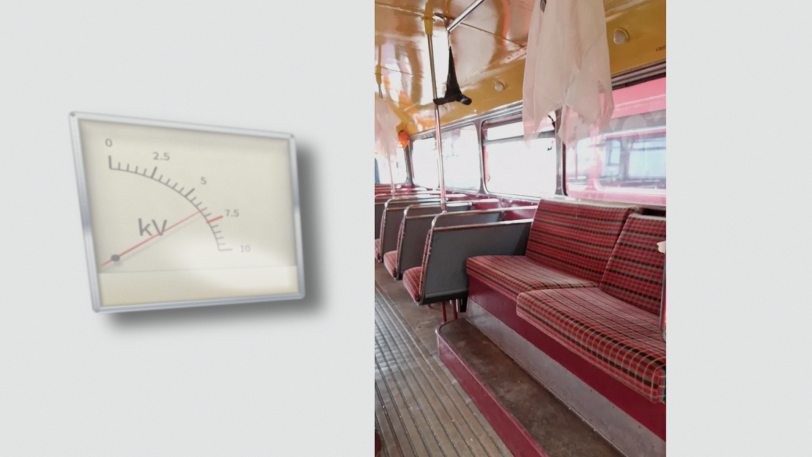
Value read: {"value": 6.5, "unit": "kV"}
